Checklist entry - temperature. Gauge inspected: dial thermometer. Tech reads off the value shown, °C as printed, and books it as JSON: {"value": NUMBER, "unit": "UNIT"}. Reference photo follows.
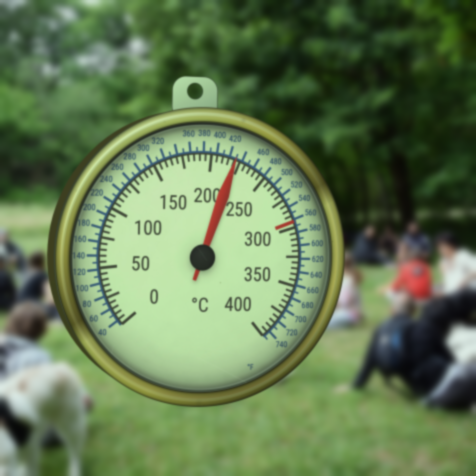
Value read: {"value": 220, "unit": "°C"}
